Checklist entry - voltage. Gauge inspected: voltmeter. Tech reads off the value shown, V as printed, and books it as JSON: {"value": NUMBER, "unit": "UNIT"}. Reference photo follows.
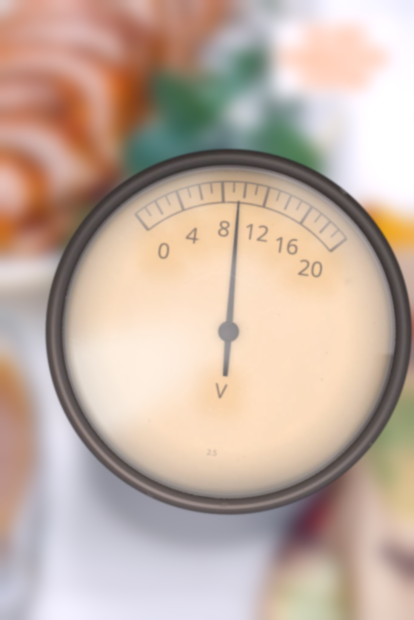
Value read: {"value": 9.5, "unit": "V"}
